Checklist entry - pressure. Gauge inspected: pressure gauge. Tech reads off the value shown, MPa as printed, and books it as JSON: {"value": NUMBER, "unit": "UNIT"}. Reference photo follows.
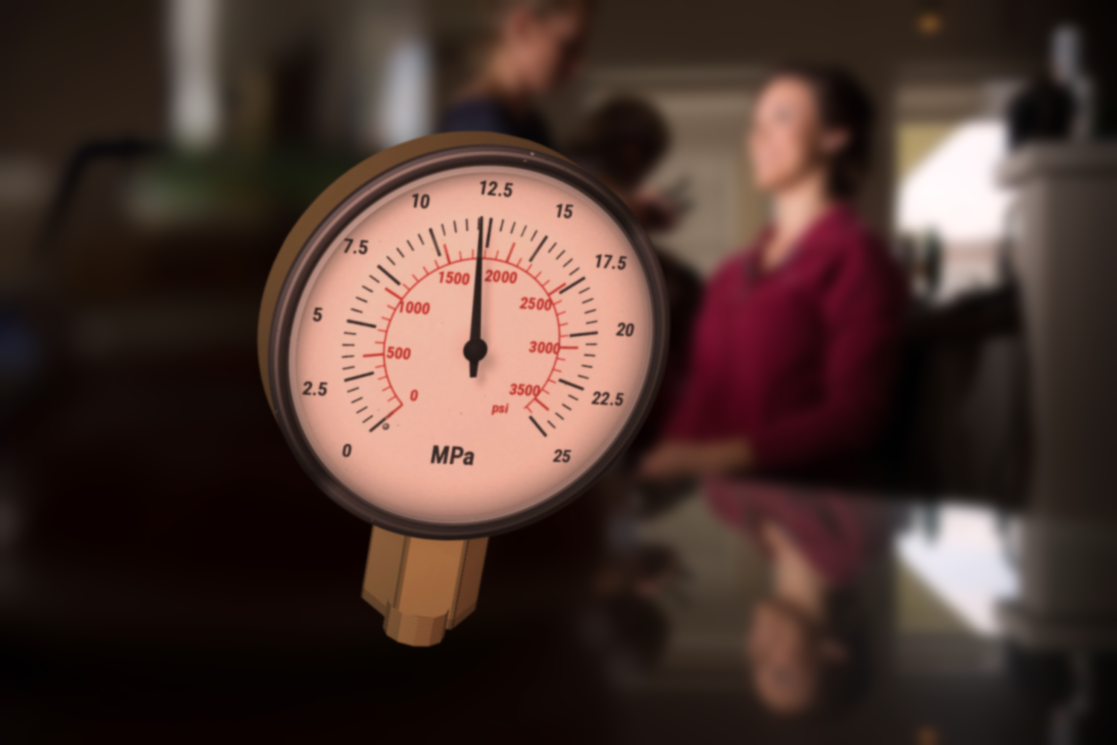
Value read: {"value": 12, "unit": "MPa"}
